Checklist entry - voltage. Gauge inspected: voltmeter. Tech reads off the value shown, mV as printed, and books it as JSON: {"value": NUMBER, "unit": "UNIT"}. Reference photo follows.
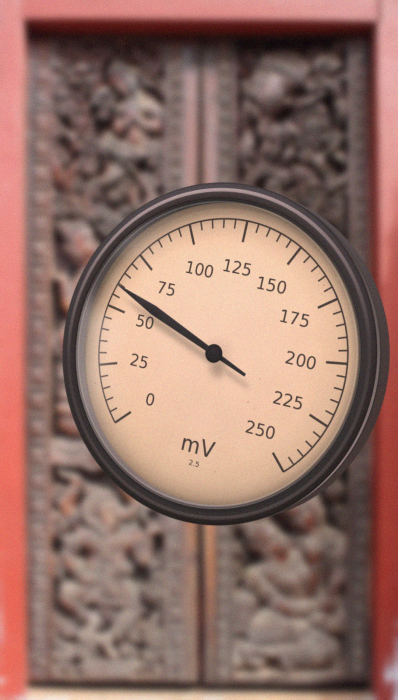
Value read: {"value": 60, "unit": "mV"}
